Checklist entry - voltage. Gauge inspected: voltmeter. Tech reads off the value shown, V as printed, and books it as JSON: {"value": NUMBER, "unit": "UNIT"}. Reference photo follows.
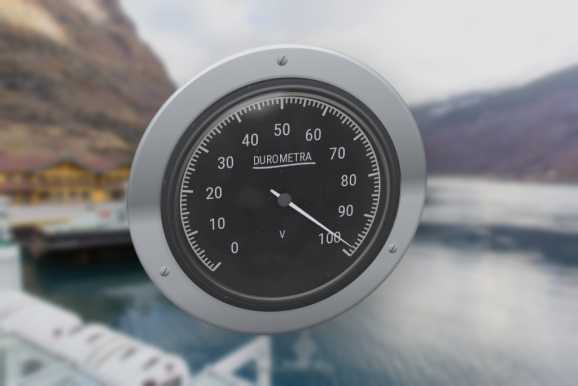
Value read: {"value": 98, "unit": "V"}
